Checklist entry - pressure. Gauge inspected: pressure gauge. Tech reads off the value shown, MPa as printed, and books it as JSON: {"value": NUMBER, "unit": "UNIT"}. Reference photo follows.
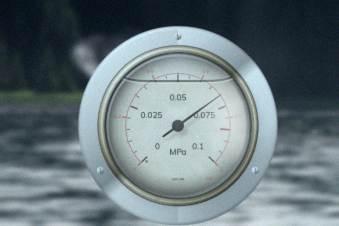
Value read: {"value": 0.07, "unit": "MPa"}
